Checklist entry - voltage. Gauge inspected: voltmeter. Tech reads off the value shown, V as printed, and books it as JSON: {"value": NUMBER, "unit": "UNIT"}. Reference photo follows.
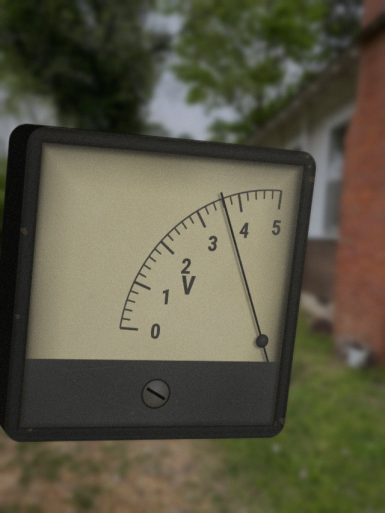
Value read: {"value": 3.6, "unit": "V"}
